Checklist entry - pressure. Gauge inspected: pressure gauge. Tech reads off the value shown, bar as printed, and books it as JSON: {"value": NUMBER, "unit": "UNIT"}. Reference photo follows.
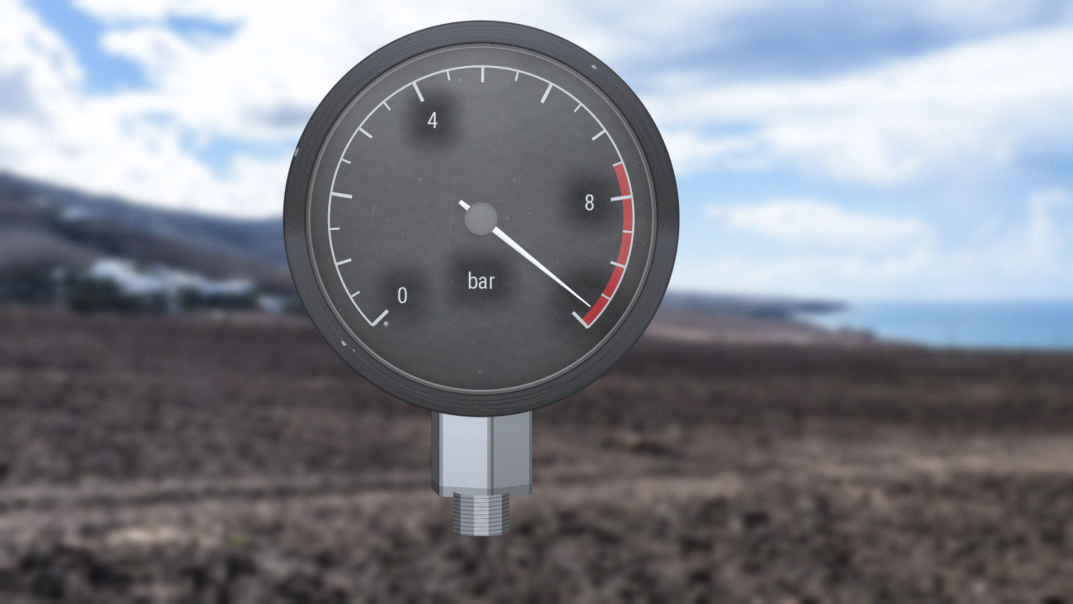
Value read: {"value": 9.75, "unit": "bar"}
